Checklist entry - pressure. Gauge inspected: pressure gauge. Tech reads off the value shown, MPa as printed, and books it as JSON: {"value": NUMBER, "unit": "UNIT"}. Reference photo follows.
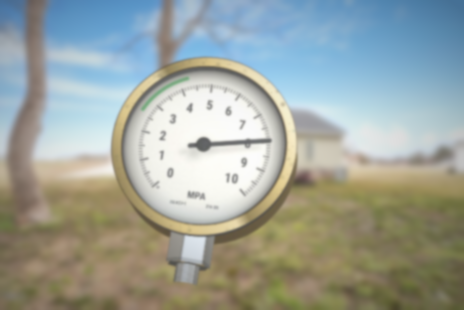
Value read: {"value": 8, "unit": "MPa"}
